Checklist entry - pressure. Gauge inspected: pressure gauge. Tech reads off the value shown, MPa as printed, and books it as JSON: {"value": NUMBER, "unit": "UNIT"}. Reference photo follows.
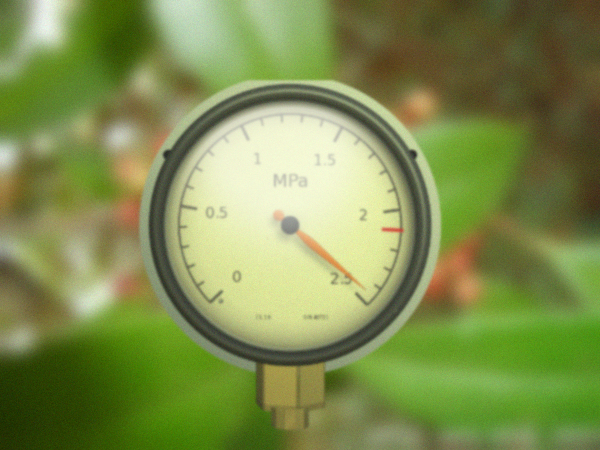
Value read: {"value": 2.45, "unit": "MPa"}
